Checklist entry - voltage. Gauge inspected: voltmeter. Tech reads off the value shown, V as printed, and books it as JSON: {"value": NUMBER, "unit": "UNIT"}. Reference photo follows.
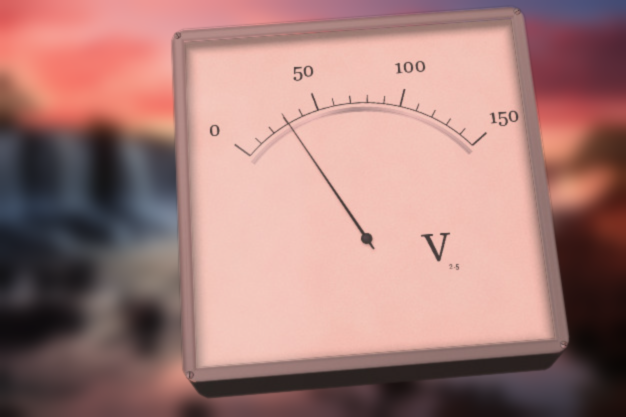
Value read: {"value": 30, "unit": "V"}
